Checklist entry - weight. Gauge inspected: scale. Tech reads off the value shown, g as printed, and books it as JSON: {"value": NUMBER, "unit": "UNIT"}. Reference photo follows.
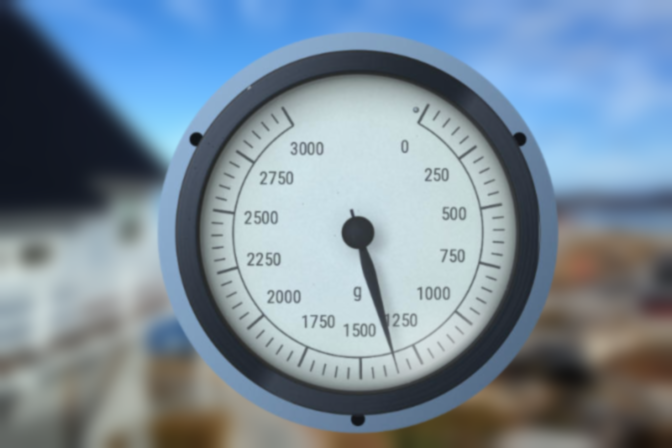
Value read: {"value": 1350, "unit": "g"}
